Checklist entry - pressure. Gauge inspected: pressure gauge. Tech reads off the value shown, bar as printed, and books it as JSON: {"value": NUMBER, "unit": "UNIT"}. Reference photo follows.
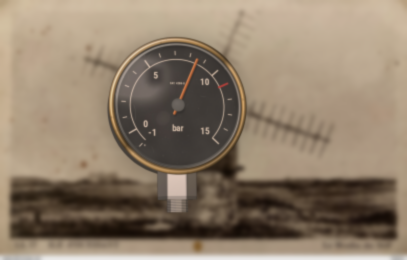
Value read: {"value": 8.5, "unit": "bar"}
